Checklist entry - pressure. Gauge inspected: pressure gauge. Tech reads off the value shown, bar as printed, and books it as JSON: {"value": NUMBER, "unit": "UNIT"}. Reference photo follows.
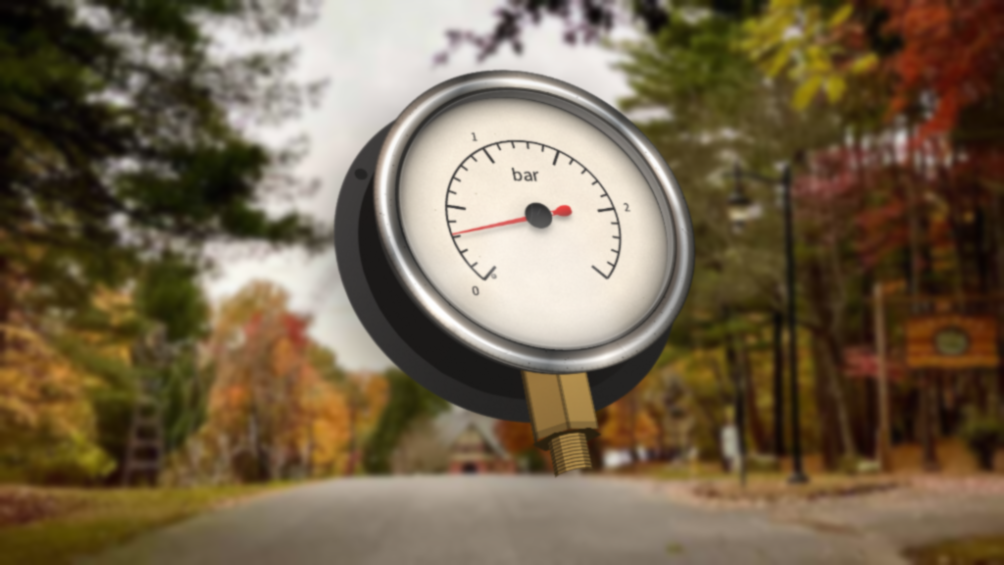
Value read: {"value": 0.3, "unit": "bar"}
